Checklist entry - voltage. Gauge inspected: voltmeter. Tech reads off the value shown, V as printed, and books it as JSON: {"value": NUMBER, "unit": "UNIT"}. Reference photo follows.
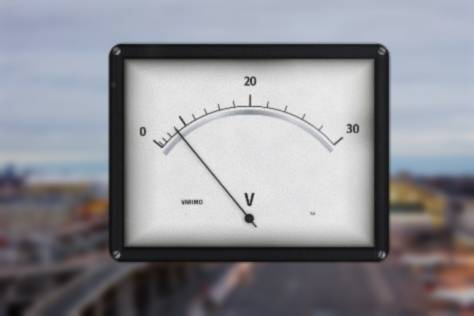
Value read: {"value": 8, "unit": "V"}
